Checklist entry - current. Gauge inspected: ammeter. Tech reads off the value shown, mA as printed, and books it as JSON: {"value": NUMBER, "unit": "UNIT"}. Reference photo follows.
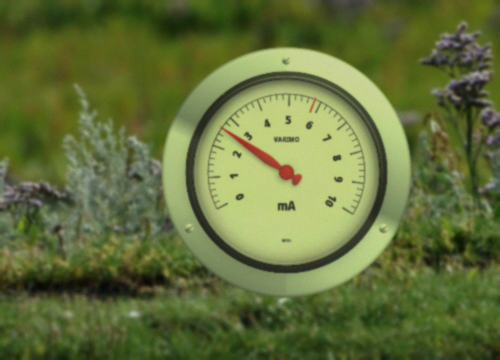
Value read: {"value": 2.6, "unit": "mA"}
